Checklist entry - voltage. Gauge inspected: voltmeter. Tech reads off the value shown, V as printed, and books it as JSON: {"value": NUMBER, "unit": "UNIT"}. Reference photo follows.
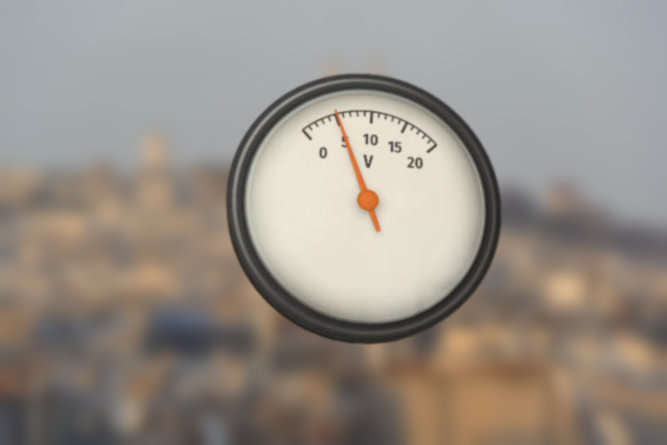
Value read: {"value": 5, "unit": "V"}
